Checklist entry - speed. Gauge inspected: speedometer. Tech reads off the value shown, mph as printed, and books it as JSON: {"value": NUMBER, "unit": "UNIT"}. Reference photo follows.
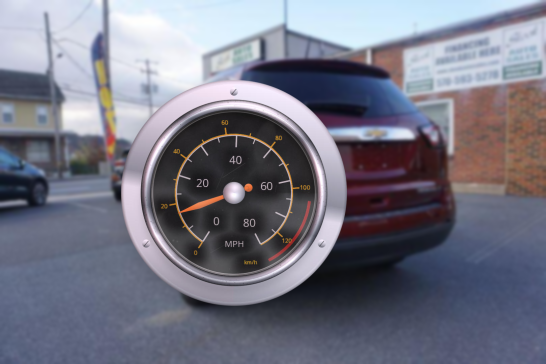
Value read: {"value": 10, "unit": "mph"}
